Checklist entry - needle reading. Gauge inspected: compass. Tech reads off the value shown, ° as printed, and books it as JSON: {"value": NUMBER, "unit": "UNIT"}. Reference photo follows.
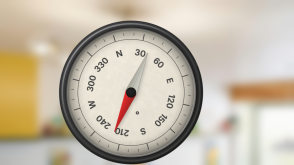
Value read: {"value": 220, "unit": "°"}
